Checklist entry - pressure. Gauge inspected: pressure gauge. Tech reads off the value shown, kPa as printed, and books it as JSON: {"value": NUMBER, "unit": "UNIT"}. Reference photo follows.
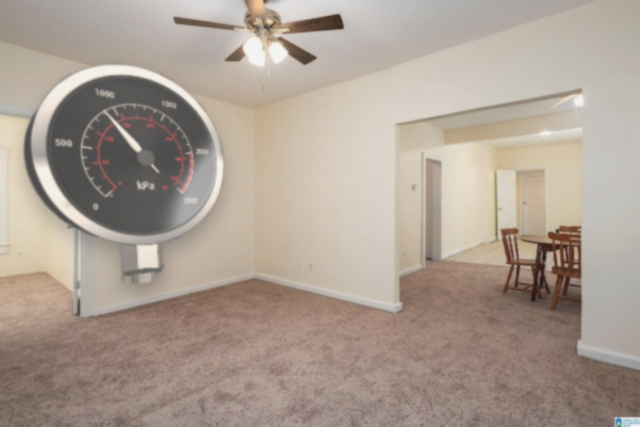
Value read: {"value": 900, "unit": "kPa"}
